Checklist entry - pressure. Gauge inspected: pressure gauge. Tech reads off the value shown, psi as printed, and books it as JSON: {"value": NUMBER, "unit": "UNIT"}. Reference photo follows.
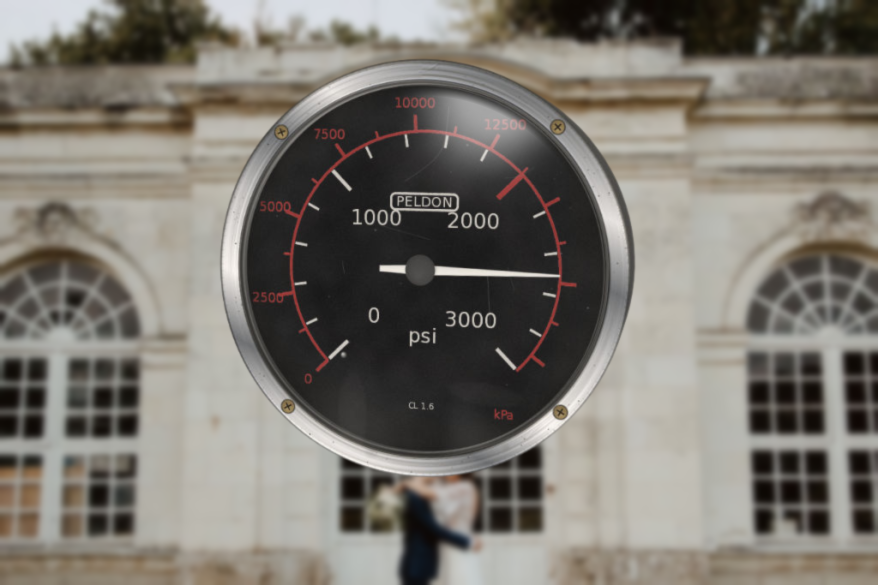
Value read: {"value": 2500, "unit": "psi"}
